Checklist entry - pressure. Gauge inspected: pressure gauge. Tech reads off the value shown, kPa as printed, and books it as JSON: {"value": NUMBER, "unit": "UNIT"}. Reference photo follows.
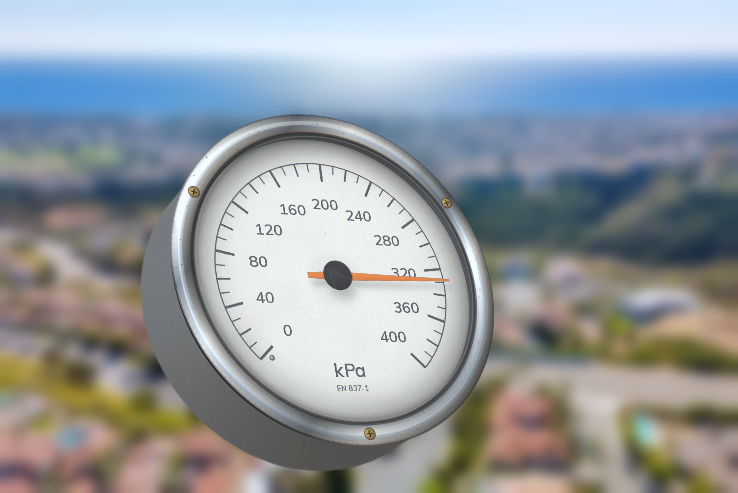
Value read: {"value": 330, "unit": "kPa"}
